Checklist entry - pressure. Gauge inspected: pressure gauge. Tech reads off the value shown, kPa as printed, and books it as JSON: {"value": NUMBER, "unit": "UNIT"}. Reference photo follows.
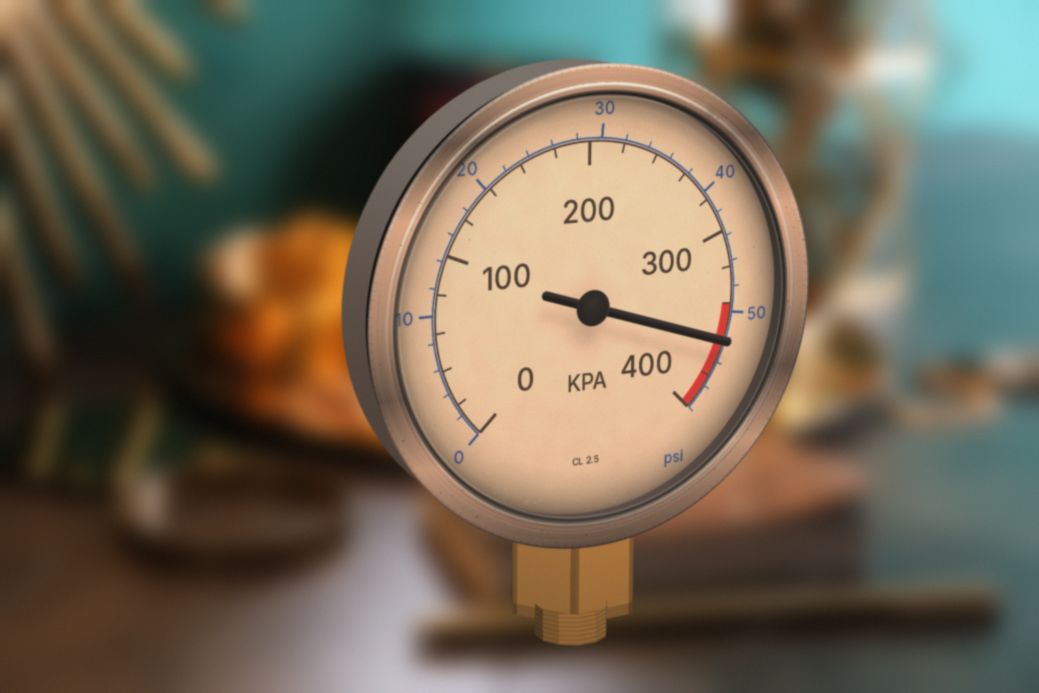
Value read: {"value": 360, "unit": "kPa"}
